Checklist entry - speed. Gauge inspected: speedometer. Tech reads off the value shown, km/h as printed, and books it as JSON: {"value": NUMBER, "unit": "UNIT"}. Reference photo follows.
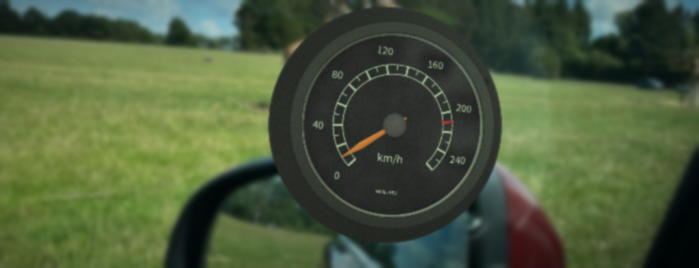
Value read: {"value": 10, "unit": "km/h"}
